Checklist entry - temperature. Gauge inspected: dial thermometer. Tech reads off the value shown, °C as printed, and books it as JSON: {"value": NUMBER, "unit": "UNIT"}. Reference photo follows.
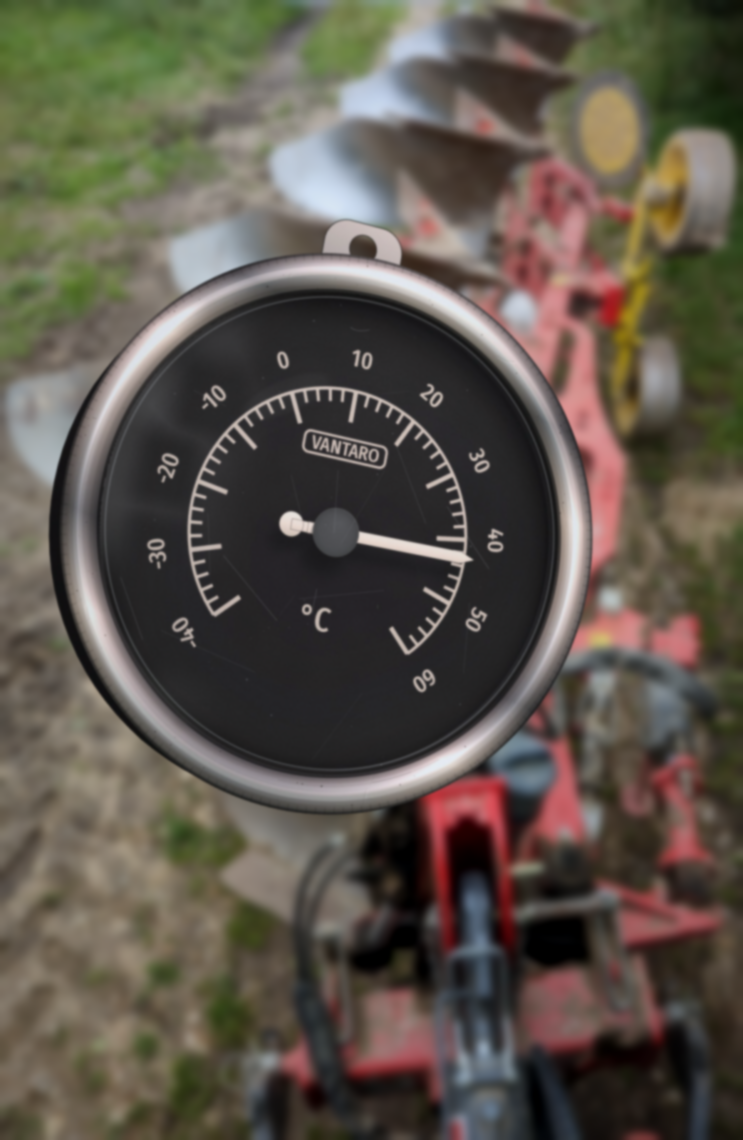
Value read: {"value": 43, "unit": "°C"}
